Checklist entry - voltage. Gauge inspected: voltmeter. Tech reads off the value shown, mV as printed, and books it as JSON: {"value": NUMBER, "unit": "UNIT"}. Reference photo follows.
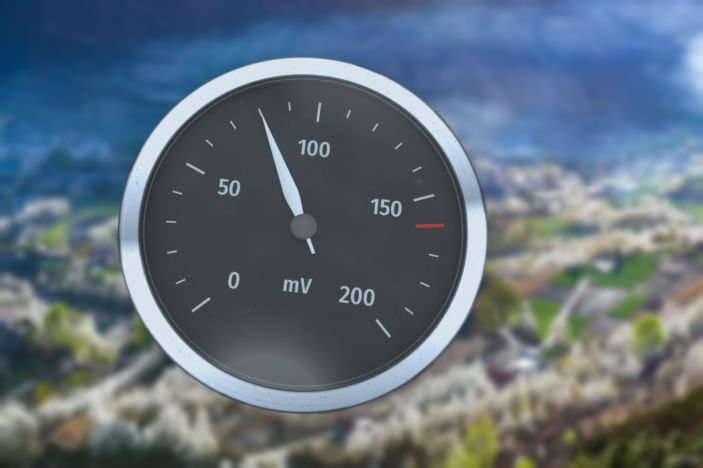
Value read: {"value": 80, "unit": "mV"}
